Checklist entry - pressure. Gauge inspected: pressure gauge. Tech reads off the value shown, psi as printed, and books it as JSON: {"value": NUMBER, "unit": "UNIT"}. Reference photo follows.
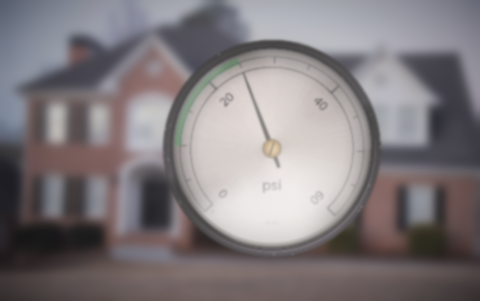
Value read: {"value": 25, "unit": "psi"}
